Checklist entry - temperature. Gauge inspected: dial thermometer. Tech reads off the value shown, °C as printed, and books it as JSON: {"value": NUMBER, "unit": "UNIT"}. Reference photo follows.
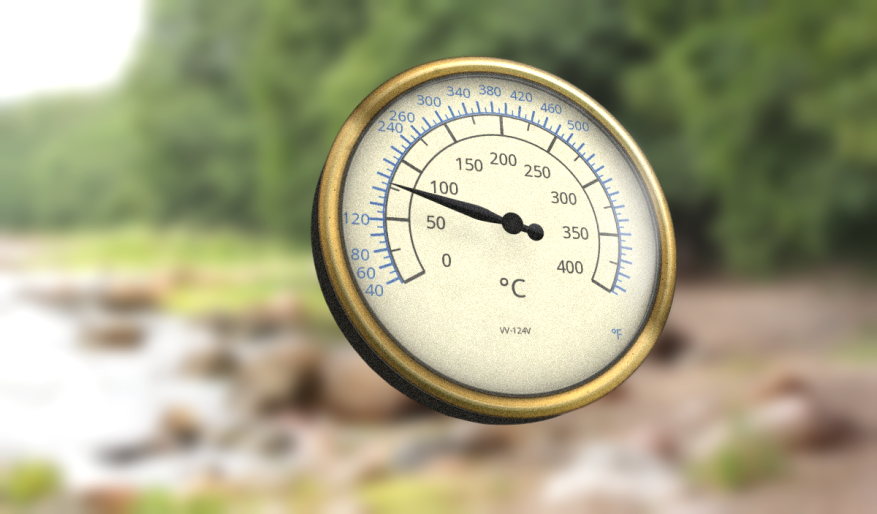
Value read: {"value": 75, "unit": "°C"}
